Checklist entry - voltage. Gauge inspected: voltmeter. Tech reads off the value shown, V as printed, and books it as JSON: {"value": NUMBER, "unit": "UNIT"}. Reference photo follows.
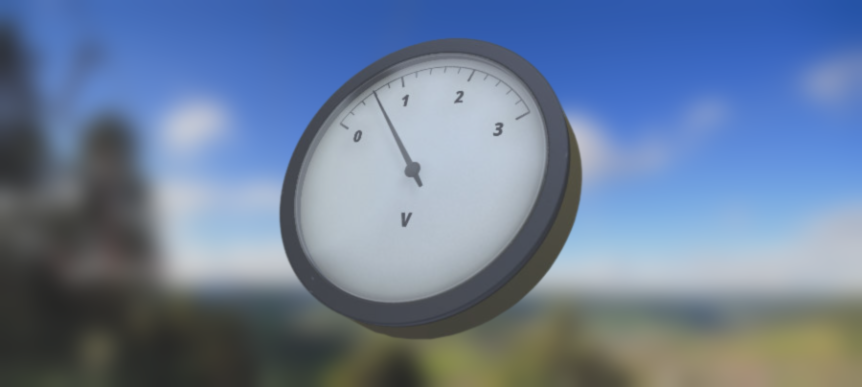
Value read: {"value": 0.6, "unit": "V"}
